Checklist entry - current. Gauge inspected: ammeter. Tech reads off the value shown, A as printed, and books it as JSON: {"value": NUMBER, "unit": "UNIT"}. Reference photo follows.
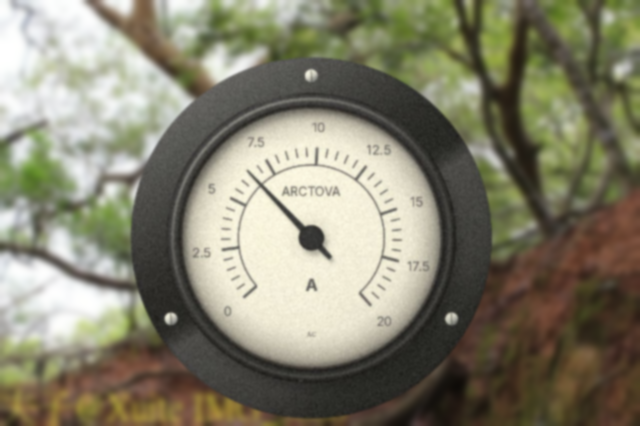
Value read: {"value": 6.5, "unit": "A"}
